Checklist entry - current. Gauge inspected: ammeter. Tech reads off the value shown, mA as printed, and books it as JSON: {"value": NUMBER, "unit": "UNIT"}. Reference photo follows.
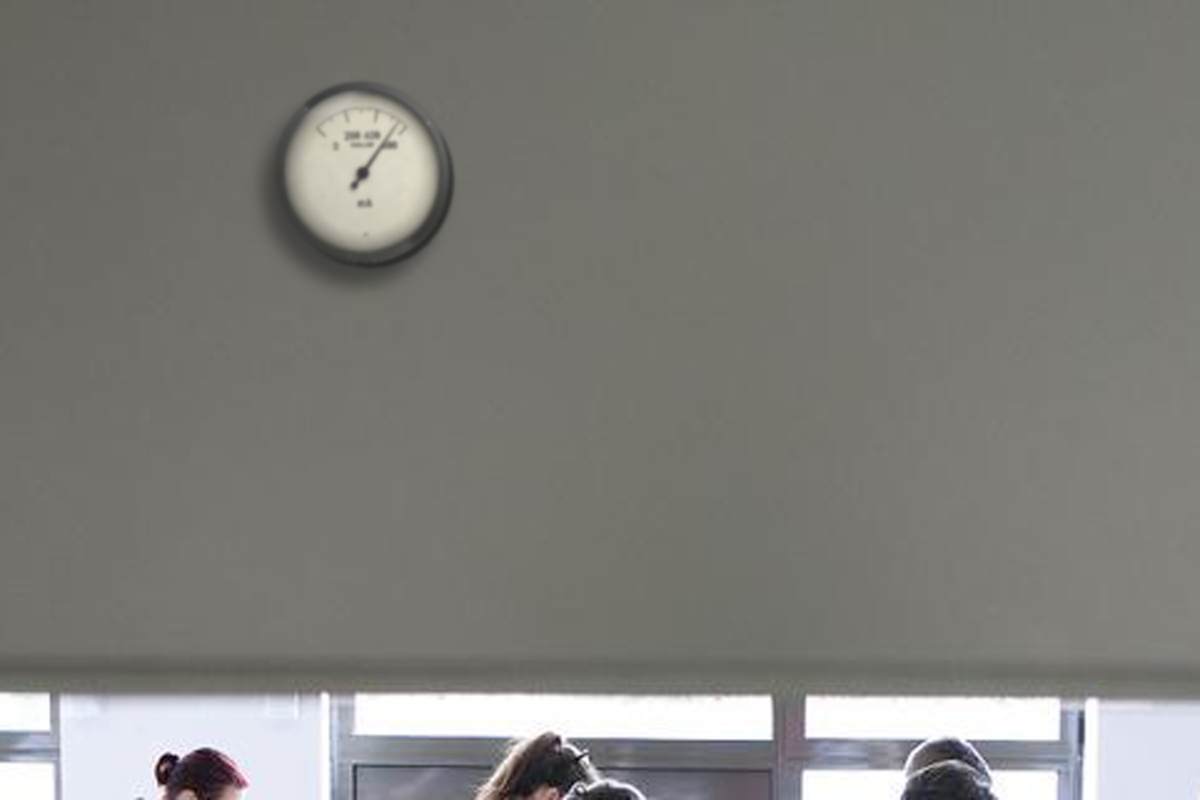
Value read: {"value": 550, "unit": "mA"}
